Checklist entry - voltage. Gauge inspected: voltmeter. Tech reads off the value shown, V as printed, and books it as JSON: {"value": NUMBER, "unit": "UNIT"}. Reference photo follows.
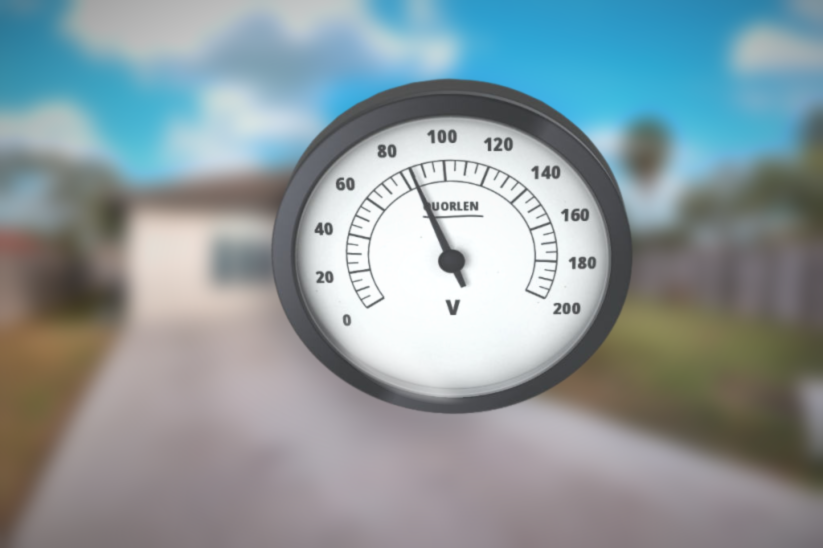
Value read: {"value": 85, "unit": "V"}
